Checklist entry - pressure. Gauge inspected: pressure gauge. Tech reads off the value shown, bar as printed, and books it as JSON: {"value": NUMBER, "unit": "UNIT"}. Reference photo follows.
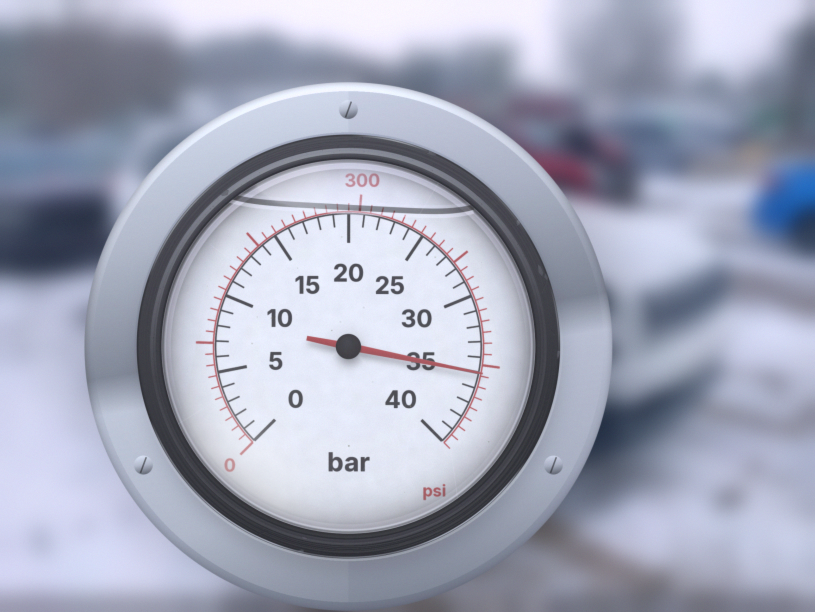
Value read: {"value": 35, "unit": "bar"}
